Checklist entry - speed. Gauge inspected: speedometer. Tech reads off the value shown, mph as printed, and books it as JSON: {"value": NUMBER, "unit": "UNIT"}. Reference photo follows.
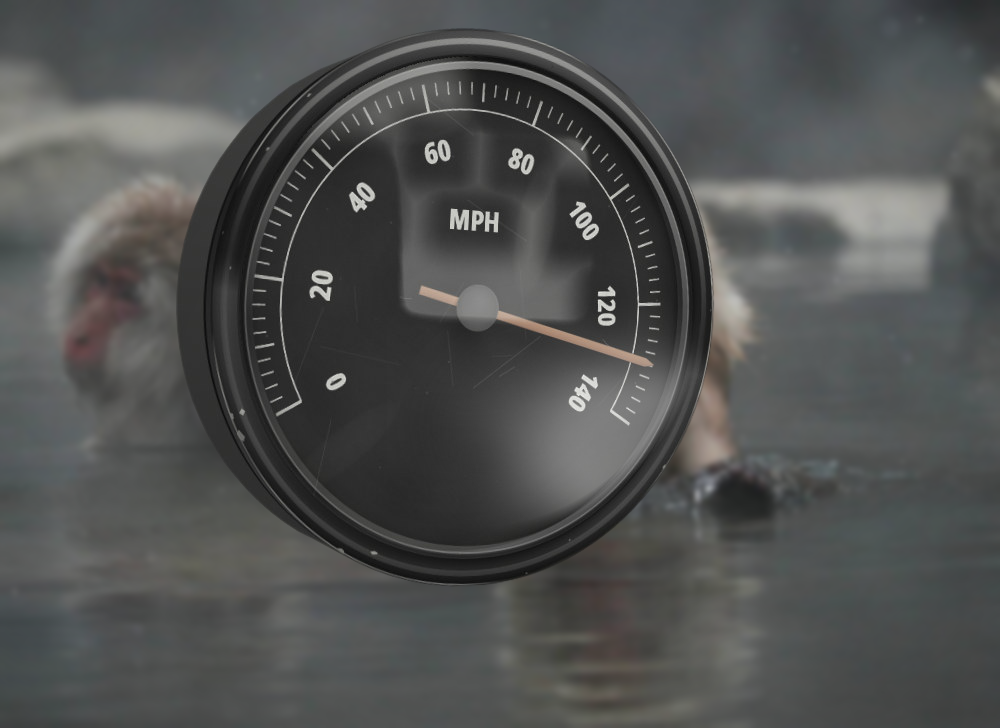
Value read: {"value": 130, "unit": "mph"}
